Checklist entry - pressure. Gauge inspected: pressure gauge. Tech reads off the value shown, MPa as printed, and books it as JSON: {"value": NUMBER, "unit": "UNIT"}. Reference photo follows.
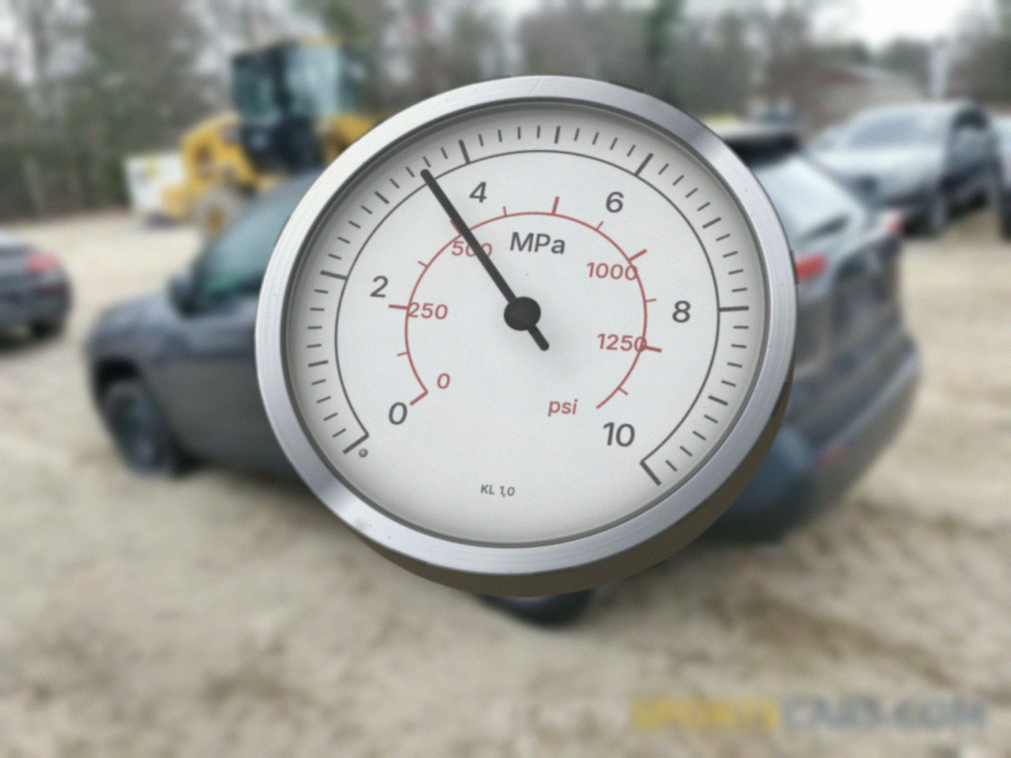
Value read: {"value": 3.5, "unit": "MPa"}
